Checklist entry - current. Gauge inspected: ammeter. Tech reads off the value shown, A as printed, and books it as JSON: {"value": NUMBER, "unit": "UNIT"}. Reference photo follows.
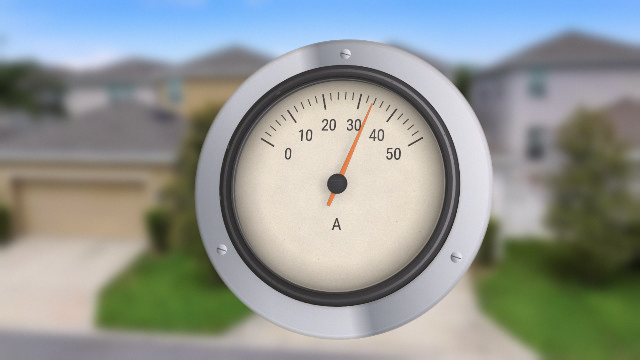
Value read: {"value": 34, "unit": "A"}
